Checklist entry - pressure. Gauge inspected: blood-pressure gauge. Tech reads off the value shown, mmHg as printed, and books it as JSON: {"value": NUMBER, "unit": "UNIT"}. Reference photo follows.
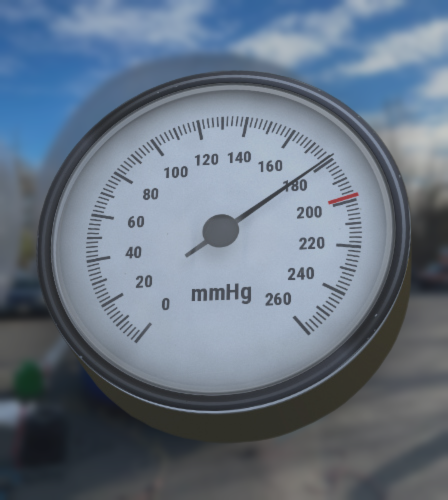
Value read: {"value": 180, "unit": "mmHg"}
